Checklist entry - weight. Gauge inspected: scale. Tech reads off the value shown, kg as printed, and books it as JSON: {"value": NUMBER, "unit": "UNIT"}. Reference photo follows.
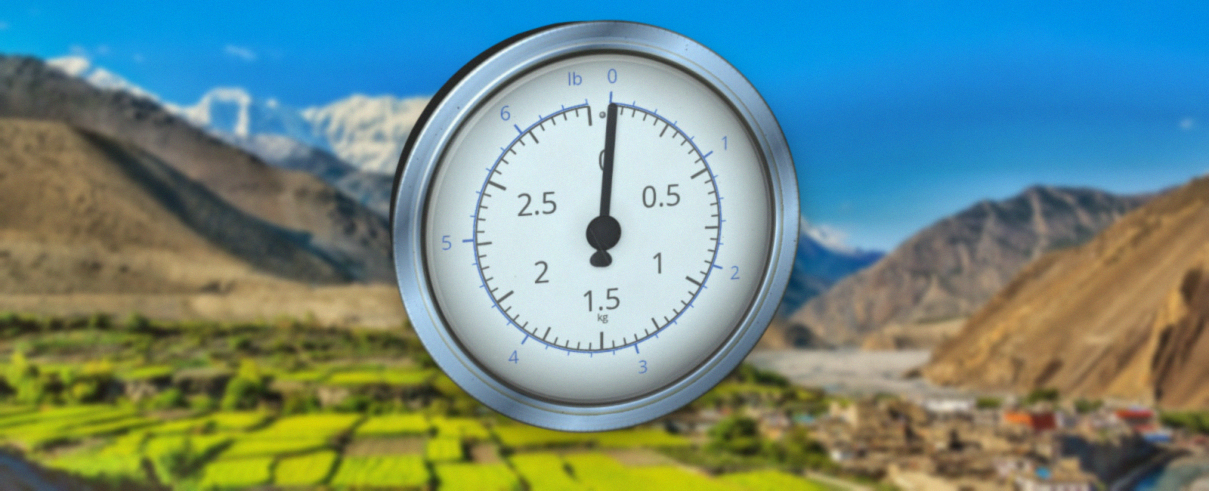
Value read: {"value": 0, "unit": "kg"}
